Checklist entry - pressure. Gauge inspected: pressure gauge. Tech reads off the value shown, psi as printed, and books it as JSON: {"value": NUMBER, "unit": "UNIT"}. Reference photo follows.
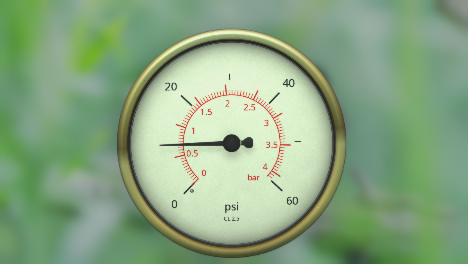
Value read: {"value": 10, "unit": "psi"}
